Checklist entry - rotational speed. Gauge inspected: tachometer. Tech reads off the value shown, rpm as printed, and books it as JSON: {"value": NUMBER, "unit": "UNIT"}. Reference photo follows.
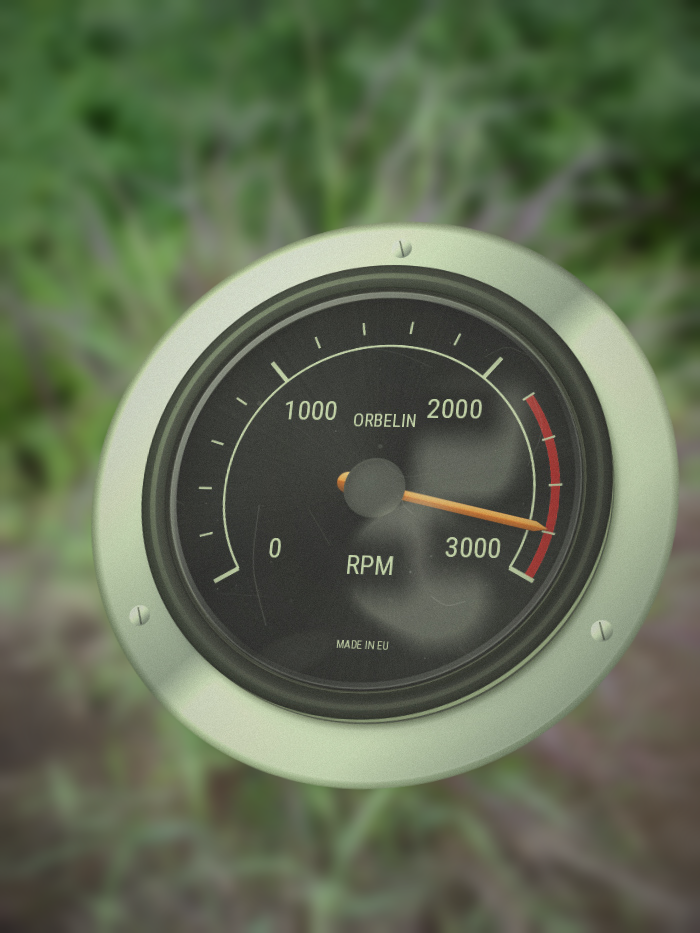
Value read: {"value": 2800, "unit": "rpm"}
